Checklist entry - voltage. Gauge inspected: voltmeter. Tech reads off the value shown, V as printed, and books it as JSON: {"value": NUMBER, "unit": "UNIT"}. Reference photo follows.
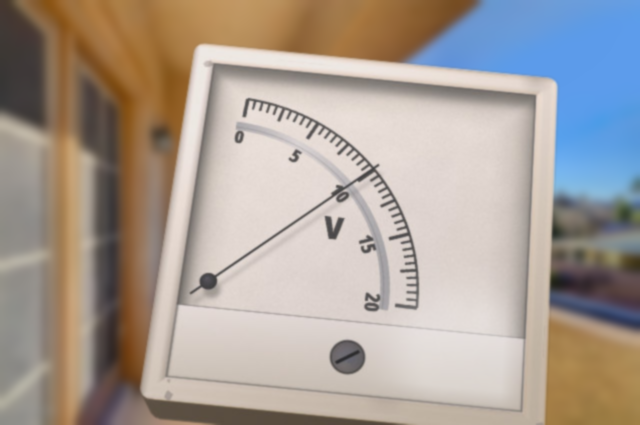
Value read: {"value": 10, "unit": "V"}
